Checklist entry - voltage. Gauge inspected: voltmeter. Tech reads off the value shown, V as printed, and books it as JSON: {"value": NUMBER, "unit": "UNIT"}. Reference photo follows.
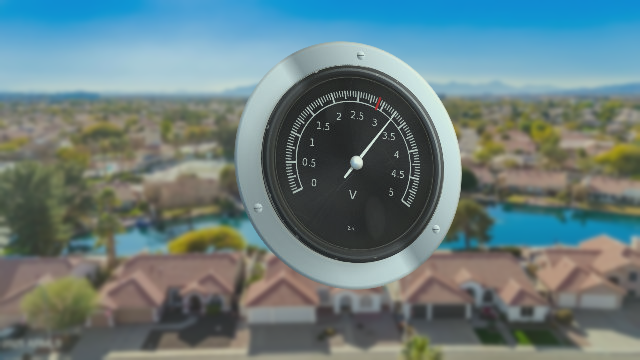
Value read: {"value": 3.25, "unit": "V"}
